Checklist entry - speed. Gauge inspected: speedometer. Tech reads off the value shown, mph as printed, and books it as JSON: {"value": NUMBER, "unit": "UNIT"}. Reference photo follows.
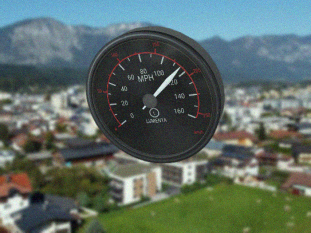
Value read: {"value": 115, "unit": "mph"}
